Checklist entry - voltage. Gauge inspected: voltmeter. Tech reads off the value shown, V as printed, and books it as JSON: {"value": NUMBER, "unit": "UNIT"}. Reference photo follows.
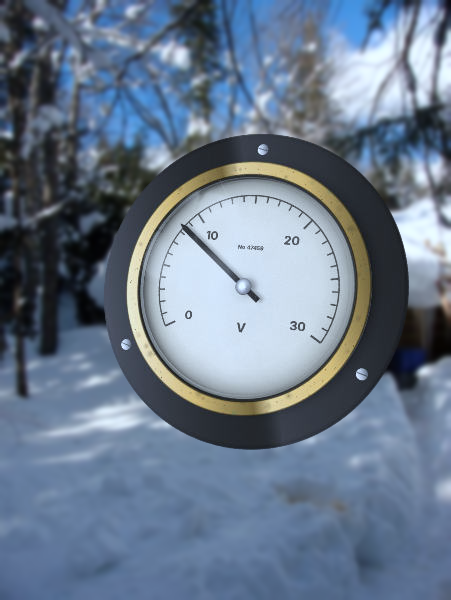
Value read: {"value": 8.5, "unit": "V"}
